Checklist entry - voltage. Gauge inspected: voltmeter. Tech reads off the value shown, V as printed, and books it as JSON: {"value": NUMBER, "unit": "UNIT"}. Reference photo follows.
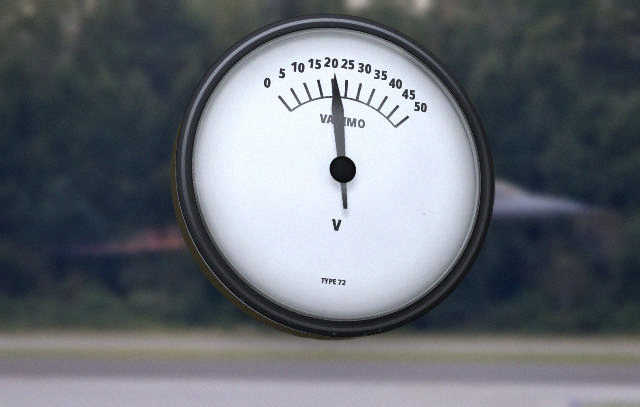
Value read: {"value": 20, "unit": "V"}
